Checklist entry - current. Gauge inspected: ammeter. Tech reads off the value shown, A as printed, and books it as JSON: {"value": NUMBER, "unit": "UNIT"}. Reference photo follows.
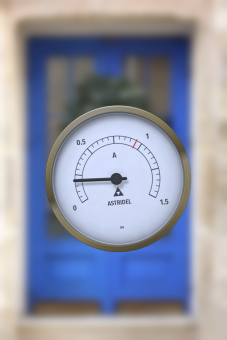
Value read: {"value": 0.2, "unit": "A"}
